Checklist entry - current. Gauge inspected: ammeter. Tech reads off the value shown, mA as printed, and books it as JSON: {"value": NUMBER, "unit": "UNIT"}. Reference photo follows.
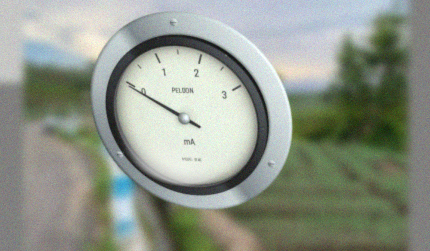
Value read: {"value": 0, "unit": "mA"}
